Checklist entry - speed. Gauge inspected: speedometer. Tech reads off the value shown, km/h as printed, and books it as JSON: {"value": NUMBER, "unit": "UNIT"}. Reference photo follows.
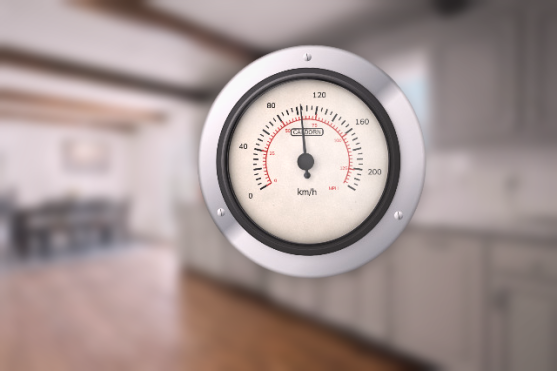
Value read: {"value": 105, "unit": "km/h"}
